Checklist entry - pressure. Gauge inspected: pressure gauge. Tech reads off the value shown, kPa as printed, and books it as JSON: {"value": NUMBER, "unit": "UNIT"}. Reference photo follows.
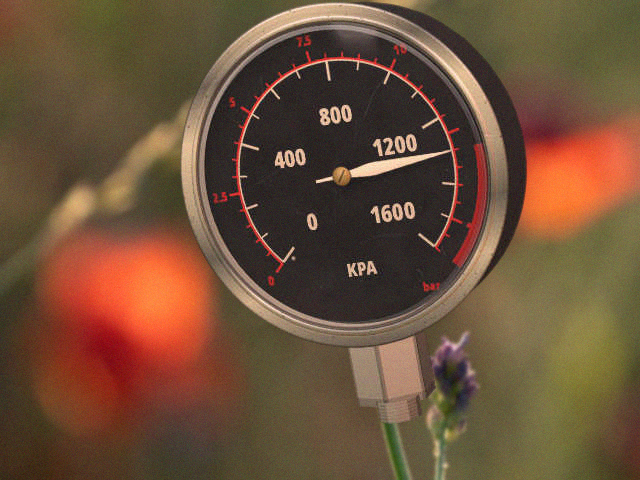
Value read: {"value": 1300, "unit": "kPa"}
